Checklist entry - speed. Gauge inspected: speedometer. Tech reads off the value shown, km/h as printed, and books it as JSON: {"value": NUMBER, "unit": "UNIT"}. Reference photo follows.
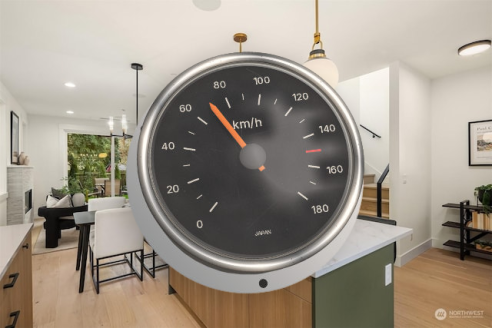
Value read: {"value": 70, "unit": "km/h"}
